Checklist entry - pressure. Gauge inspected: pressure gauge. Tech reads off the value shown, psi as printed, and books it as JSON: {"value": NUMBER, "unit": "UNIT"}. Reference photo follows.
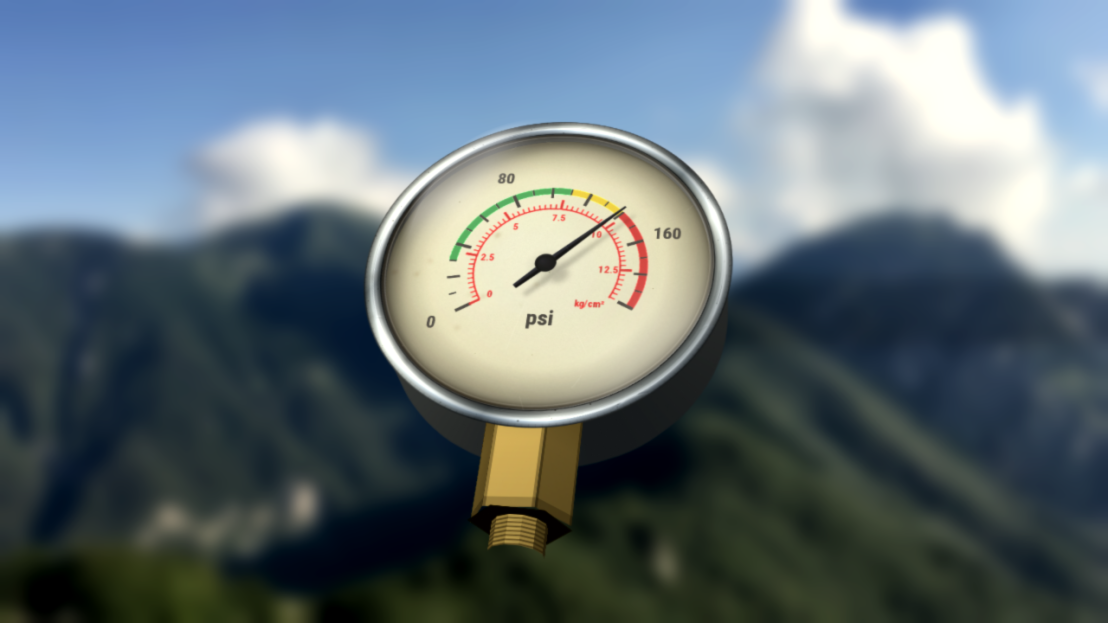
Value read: {"value": 140, "unit": "psi"}
